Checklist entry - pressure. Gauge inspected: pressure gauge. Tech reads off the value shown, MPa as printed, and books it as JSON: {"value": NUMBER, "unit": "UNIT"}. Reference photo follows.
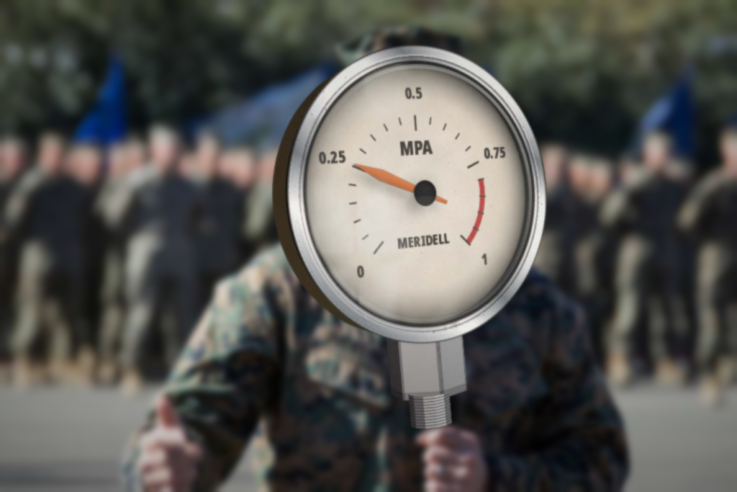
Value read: {"value": 0.25, "unit": "MPa"}
